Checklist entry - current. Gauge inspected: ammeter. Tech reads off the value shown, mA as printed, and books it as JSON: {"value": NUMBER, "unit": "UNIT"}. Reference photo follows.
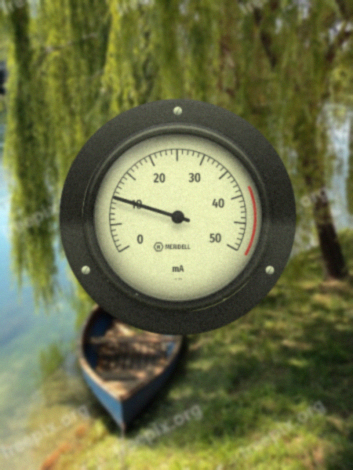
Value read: {"value": 10, "unit": "mA"}
